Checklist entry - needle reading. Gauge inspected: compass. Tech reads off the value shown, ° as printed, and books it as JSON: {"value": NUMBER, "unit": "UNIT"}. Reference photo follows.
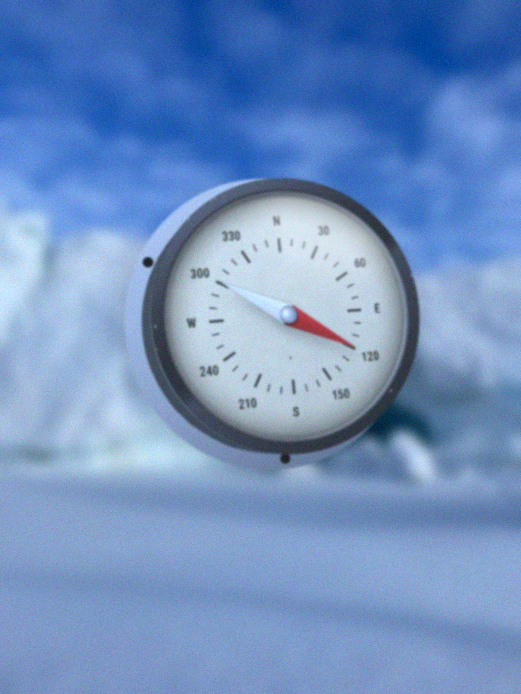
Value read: {"value": 120, "unit": "°"}
